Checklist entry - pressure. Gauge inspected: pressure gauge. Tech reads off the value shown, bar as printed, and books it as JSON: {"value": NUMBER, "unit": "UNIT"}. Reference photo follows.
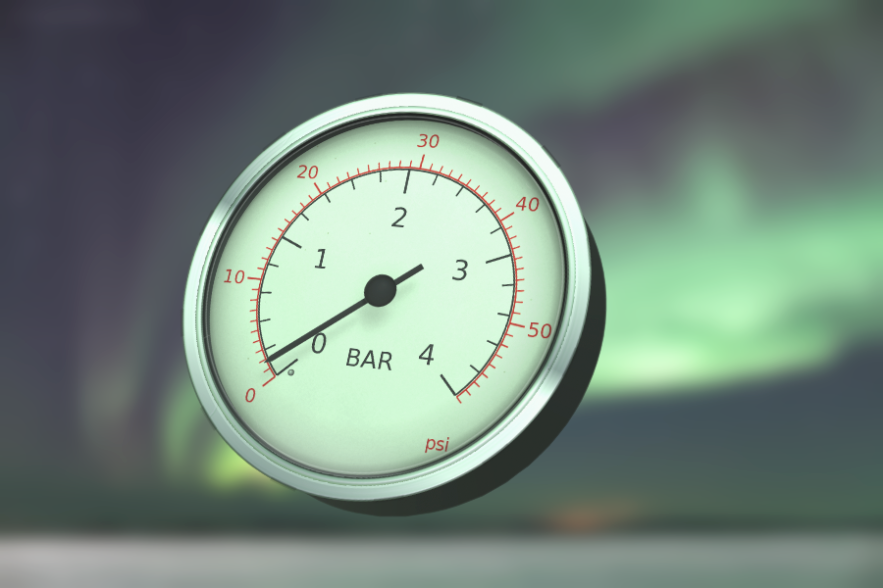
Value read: {"value": 0.1, "unit": "bar"}
